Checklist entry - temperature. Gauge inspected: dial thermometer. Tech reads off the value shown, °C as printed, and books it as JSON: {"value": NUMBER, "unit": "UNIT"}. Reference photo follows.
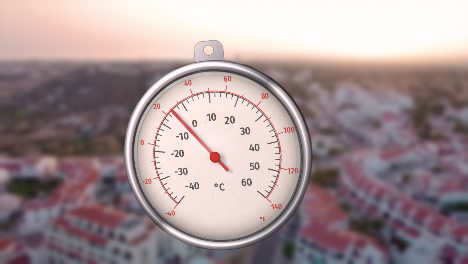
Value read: {"value": -4, "unit": "°C"}
